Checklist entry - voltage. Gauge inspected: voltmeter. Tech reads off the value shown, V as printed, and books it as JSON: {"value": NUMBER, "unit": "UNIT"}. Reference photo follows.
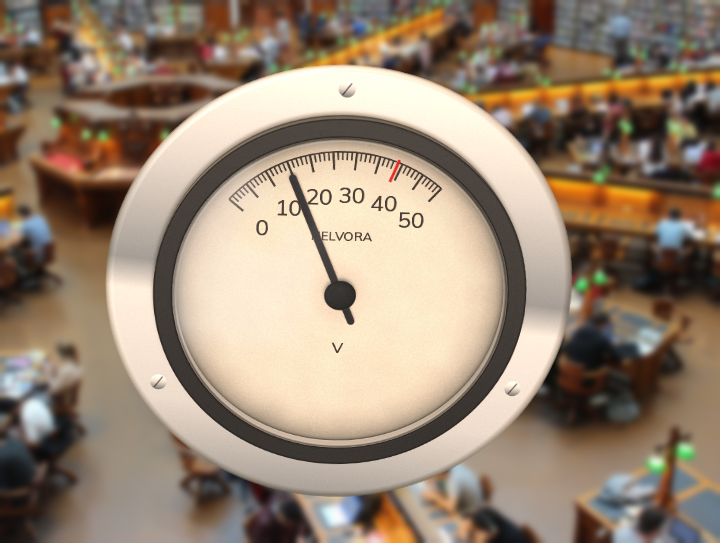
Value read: {"value": 15, "unit": "V"}
